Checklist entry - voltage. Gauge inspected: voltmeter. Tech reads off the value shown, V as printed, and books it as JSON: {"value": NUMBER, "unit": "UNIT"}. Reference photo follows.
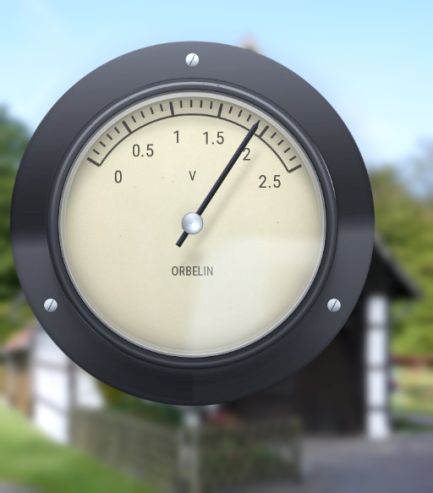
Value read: {"value": 1.9, "unit": "V"}
